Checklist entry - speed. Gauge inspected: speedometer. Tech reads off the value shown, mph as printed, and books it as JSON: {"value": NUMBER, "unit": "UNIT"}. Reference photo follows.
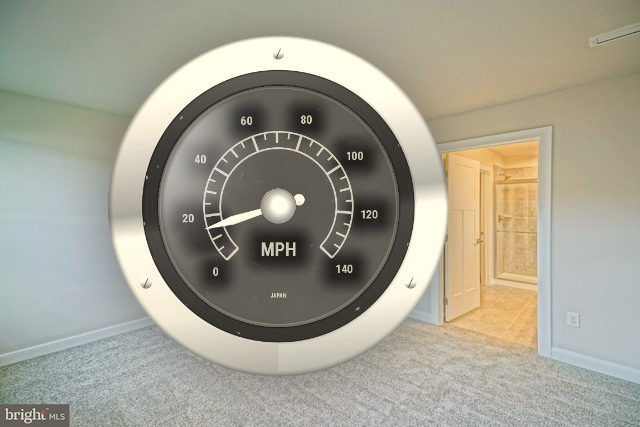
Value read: {"value": 15, "unit": "mph"}
